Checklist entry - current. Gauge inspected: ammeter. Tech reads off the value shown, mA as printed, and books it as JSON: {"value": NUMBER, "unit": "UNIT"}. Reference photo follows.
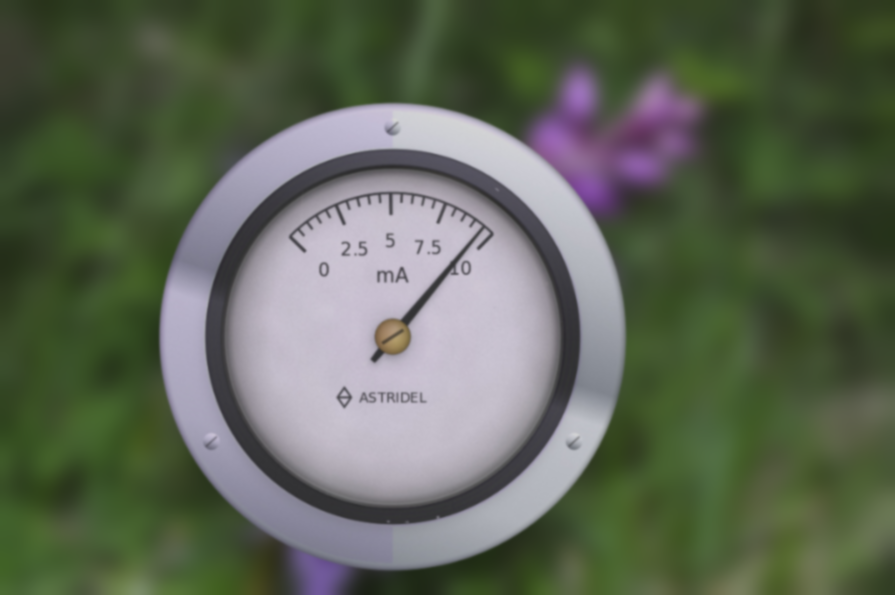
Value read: {"value": 9.5, "unit": "mA"}
